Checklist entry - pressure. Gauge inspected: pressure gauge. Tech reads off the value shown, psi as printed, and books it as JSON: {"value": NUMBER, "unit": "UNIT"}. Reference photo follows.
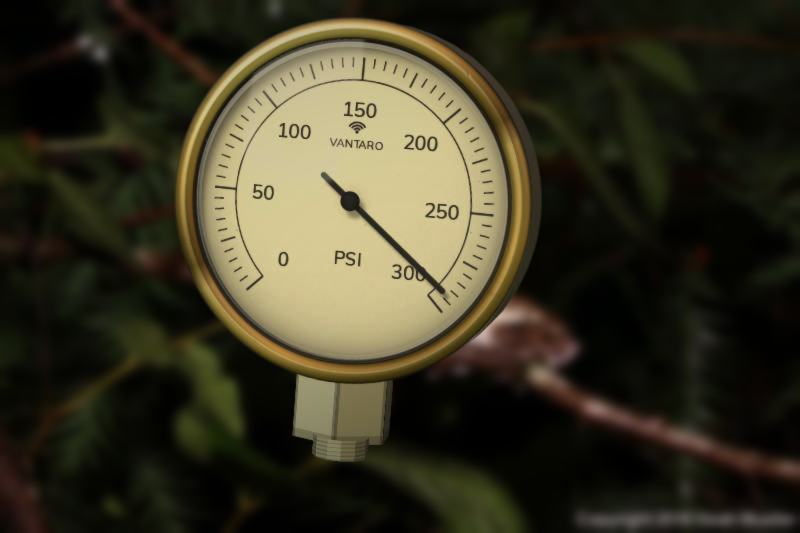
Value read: {"value": 292.5, "unit": "psi"}
